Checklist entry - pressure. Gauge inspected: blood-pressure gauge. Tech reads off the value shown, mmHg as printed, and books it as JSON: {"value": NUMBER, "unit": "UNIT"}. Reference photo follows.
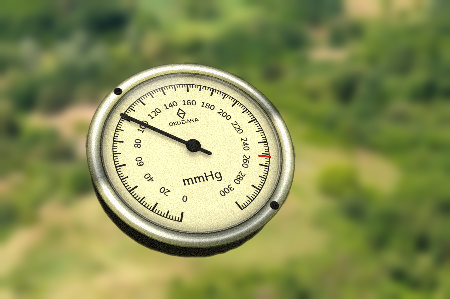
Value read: {"value": 100, "unit": "mmHg"}
